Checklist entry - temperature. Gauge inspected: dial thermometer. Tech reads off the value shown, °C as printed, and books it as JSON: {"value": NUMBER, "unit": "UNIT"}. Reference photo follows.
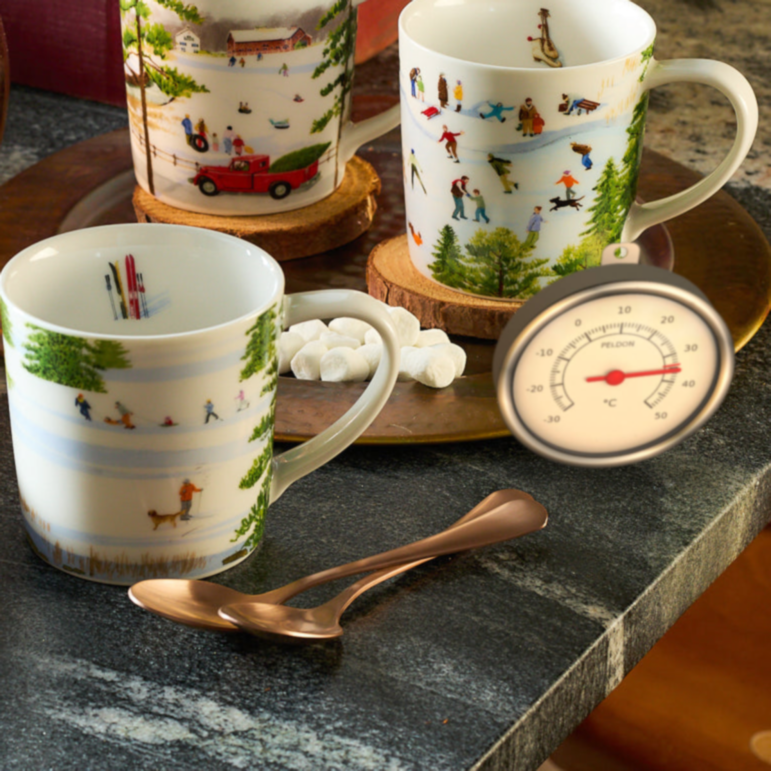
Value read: {"value": 35, "unit": "°C"}
